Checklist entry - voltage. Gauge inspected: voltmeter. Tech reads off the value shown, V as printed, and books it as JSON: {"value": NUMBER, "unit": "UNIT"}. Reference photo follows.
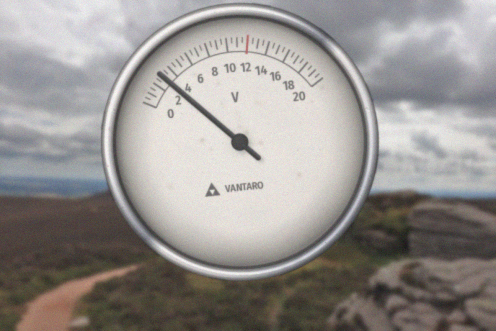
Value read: {"value": 3, "unit": "V"}
